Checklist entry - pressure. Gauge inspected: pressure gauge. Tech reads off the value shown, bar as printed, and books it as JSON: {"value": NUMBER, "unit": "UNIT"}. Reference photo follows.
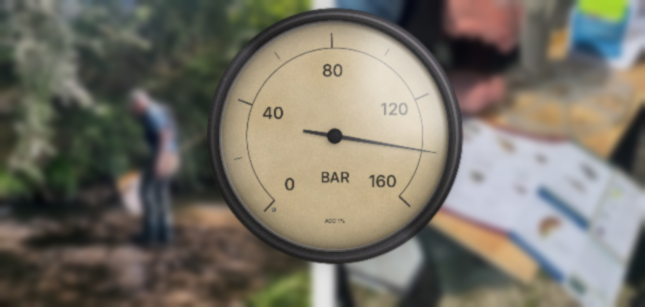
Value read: {"value": 140, "unit": "bar"}
